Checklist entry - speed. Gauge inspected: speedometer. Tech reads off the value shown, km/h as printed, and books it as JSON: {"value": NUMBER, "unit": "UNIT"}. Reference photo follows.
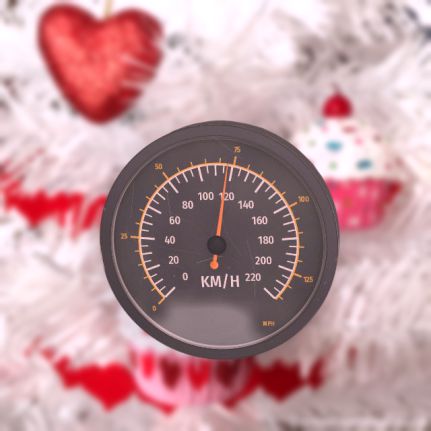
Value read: {"value": 117.5, "unit": "km/h"}
